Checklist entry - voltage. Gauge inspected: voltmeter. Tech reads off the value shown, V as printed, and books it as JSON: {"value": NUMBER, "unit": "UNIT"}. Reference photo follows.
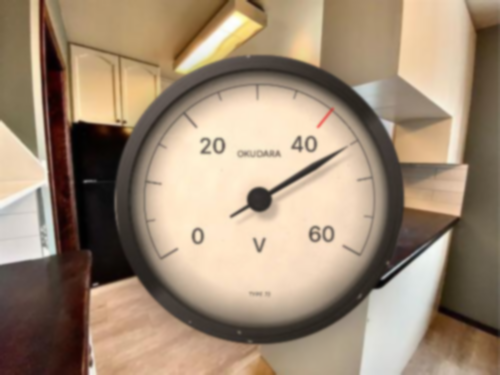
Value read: {"value": 45, "unit": "V"}
